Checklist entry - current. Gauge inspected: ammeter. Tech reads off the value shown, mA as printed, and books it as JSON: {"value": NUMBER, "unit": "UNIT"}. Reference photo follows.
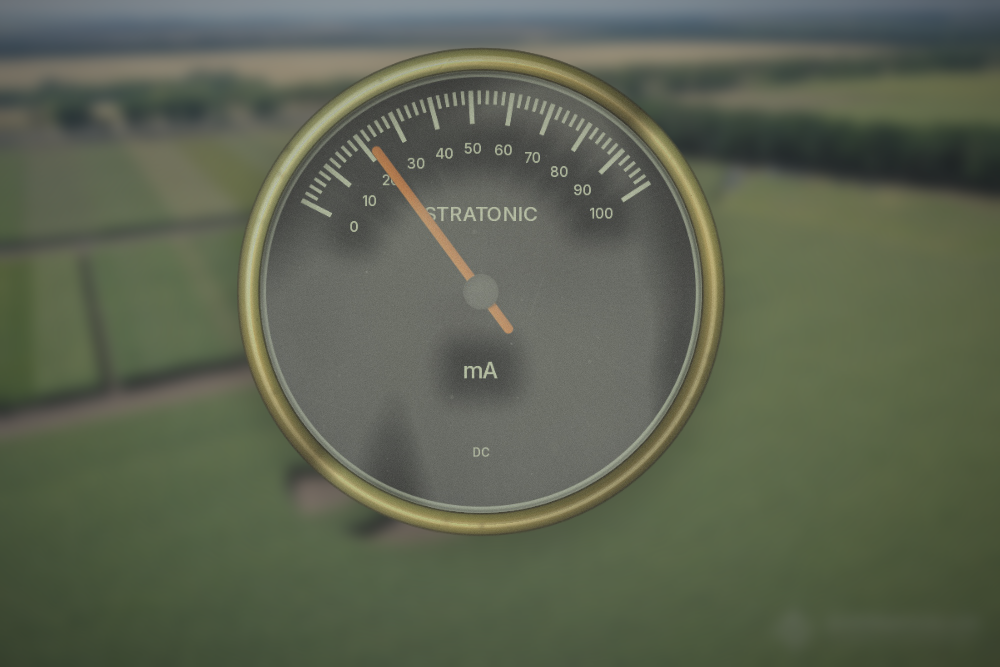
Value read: {"value": 22, "unit": "mA"}
